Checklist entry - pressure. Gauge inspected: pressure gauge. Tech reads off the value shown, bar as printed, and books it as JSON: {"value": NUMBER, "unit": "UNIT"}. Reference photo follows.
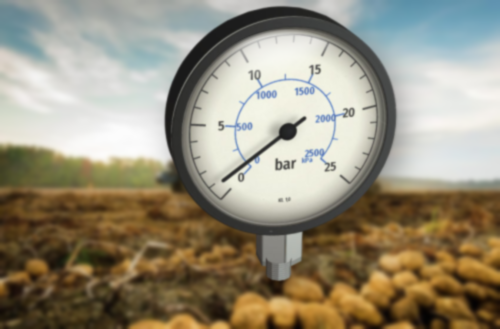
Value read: {"value": 1, "unit": "bar"}
